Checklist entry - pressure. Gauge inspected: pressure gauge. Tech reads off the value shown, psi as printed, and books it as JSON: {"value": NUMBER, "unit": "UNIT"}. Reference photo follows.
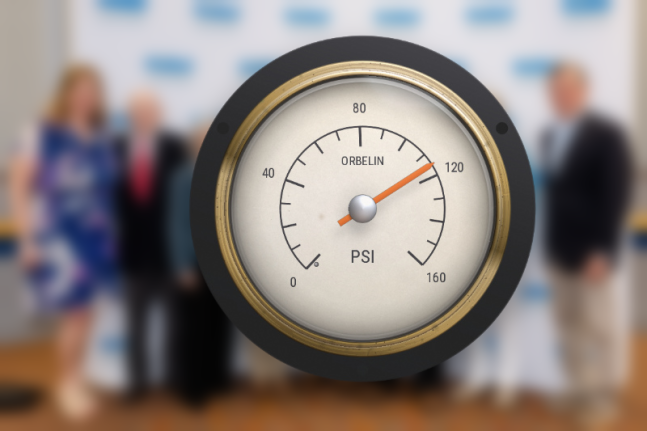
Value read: {"value": 115, "unit": "psi"}
